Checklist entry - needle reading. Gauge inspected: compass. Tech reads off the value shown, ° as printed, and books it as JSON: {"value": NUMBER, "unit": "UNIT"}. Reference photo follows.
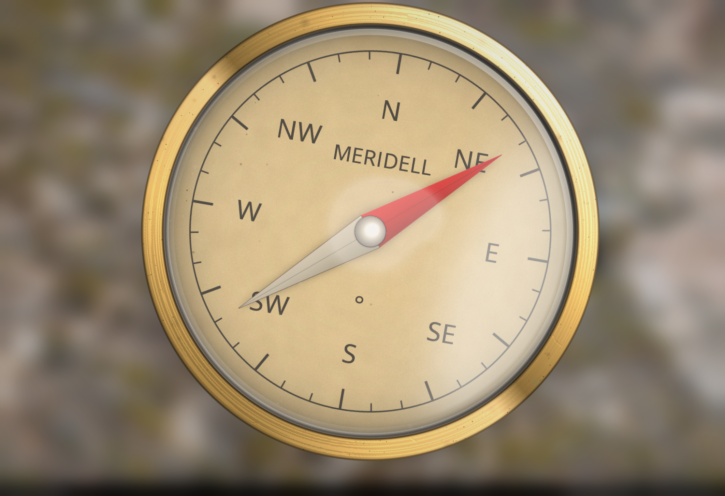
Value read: {"value": 50, "unit": "°"}
